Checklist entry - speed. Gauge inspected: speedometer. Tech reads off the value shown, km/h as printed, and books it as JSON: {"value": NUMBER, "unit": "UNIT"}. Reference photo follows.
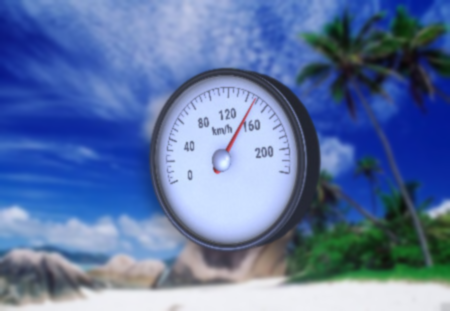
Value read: {"value": 150, "unit": "km/h"}
